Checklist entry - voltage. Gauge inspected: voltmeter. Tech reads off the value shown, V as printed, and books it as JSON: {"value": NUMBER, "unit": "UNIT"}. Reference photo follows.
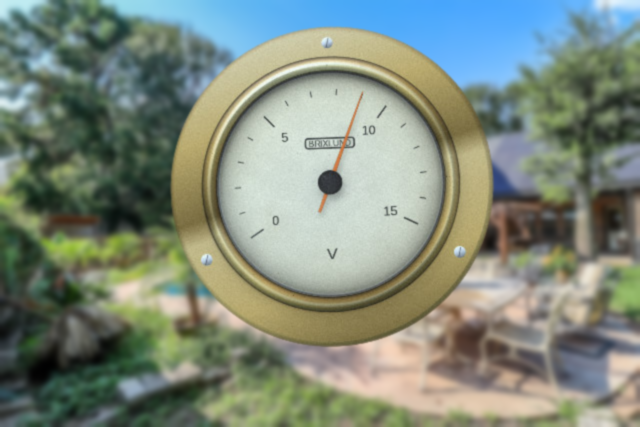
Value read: {"value": 9, "unit": "V"}
